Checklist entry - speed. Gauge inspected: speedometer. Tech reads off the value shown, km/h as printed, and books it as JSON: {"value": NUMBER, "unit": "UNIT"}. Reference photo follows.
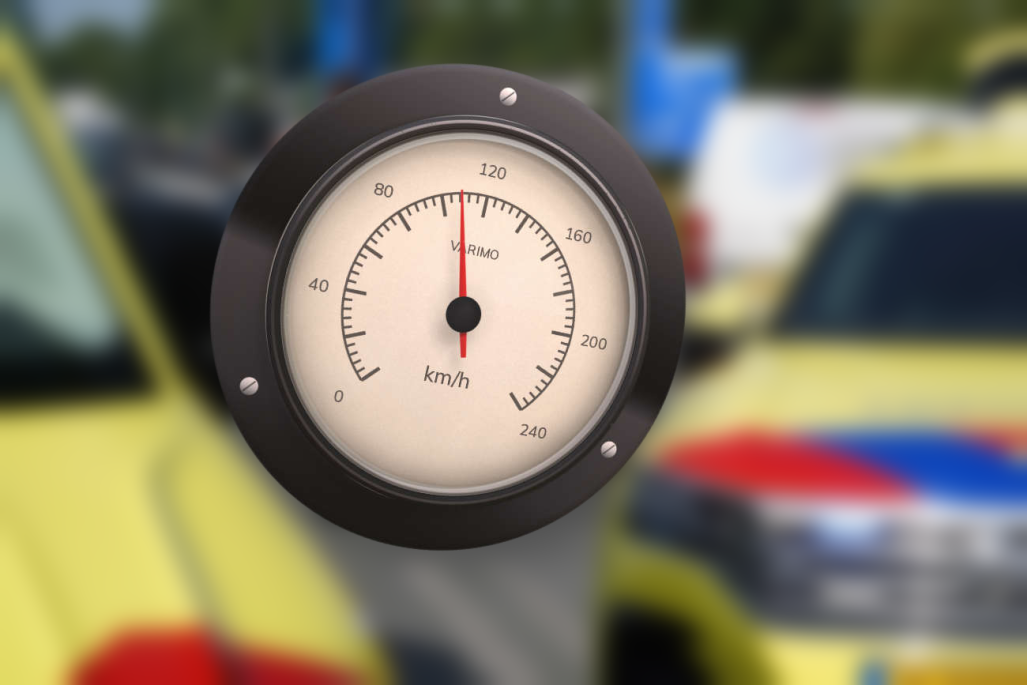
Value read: {"value": 108, "unit": "km/h"}
